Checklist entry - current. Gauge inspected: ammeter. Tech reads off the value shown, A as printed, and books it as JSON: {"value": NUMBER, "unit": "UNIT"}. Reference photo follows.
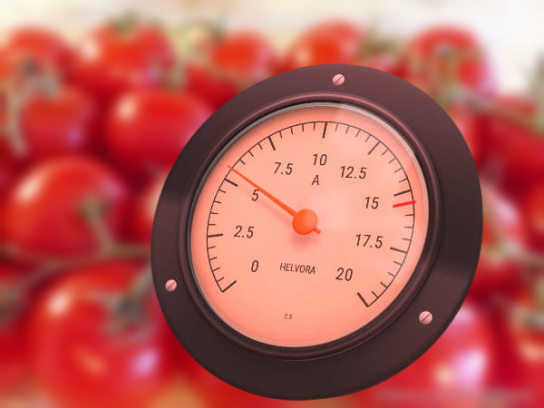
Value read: {"value": 5.5, "unit": "A"}
